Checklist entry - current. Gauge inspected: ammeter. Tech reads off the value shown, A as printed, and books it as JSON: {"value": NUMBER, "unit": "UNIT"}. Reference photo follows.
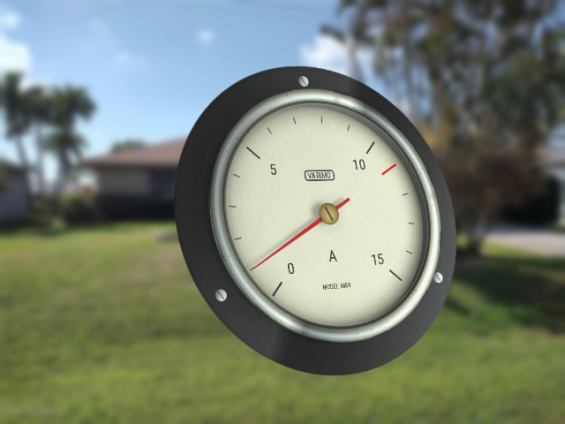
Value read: {"value": 1, "unit": "A"}
